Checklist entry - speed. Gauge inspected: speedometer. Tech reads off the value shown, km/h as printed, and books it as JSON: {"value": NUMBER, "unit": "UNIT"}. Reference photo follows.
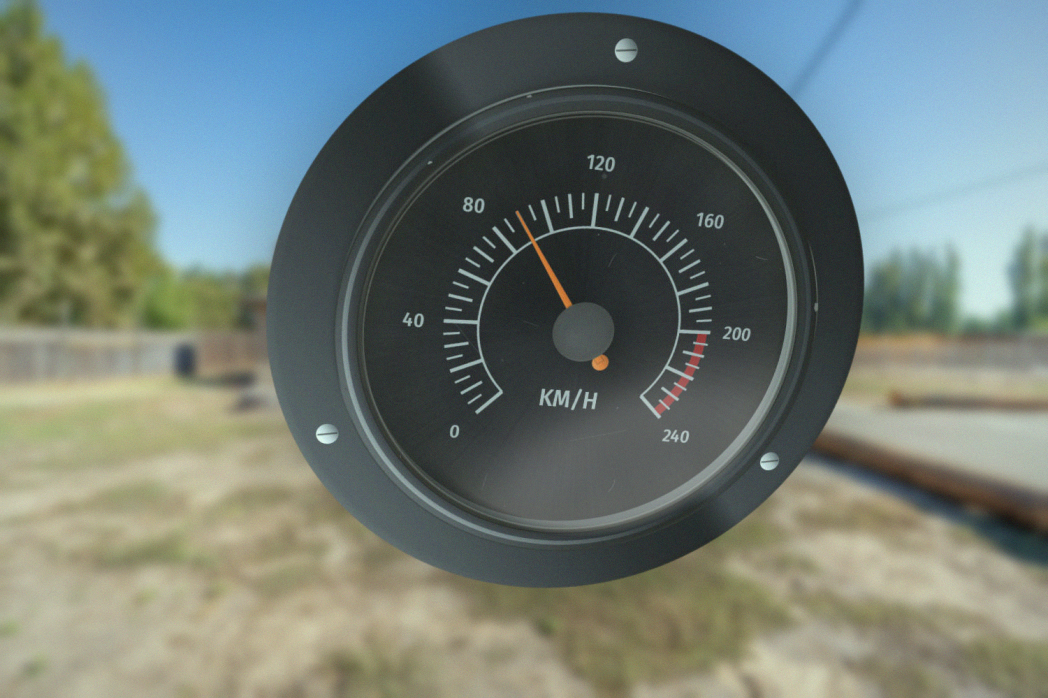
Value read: {"value": 90, "unit": "km/h"}
